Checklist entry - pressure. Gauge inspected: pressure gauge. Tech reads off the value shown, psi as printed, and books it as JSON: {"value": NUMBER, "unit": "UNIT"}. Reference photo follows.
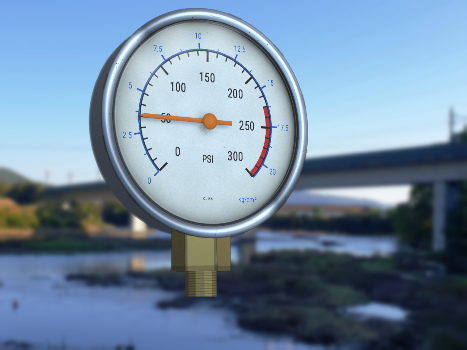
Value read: {"value": 50, "unit": "psi"}
